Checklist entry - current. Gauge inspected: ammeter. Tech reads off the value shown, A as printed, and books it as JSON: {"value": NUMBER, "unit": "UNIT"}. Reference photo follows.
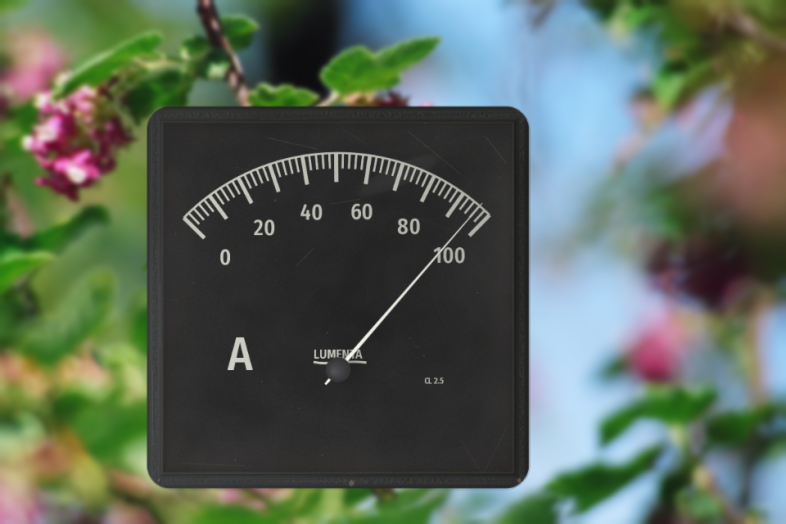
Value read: {"value": 96, "unit": "A"}
